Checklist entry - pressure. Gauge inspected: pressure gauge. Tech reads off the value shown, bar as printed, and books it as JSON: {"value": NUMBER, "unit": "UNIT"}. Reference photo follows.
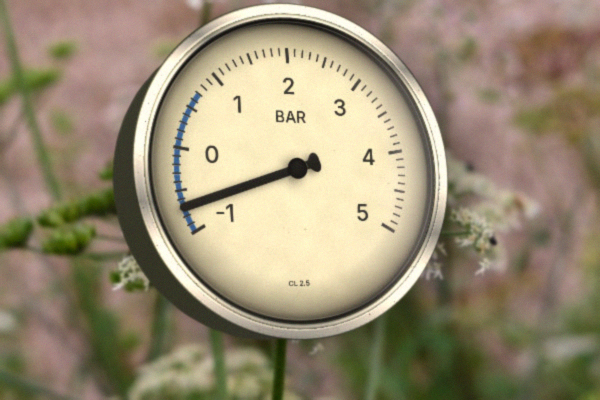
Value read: {"value": -0.7, "unit": "bar"}
